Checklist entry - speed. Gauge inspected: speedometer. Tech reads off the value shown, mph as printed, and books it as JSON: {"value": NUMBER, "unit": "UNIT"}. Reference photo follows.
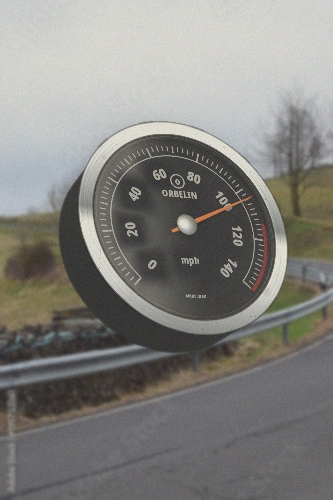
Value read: {"value": 104, "unit": "mph"}
